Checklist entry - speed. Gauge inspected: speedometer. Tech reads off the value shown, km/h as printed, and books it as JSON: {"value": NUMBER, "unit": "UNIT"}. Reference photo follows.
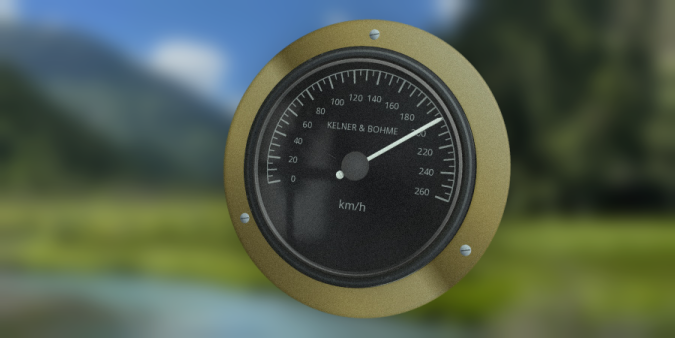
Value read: {"value": 200, "unit": "km/h"}
